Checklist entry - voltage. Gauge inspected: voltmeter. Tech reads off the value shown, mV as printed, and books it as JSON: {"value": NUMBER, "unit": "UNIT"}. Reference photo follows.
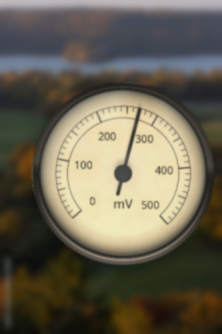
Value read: {"value": 270, "unit": "mV"}
